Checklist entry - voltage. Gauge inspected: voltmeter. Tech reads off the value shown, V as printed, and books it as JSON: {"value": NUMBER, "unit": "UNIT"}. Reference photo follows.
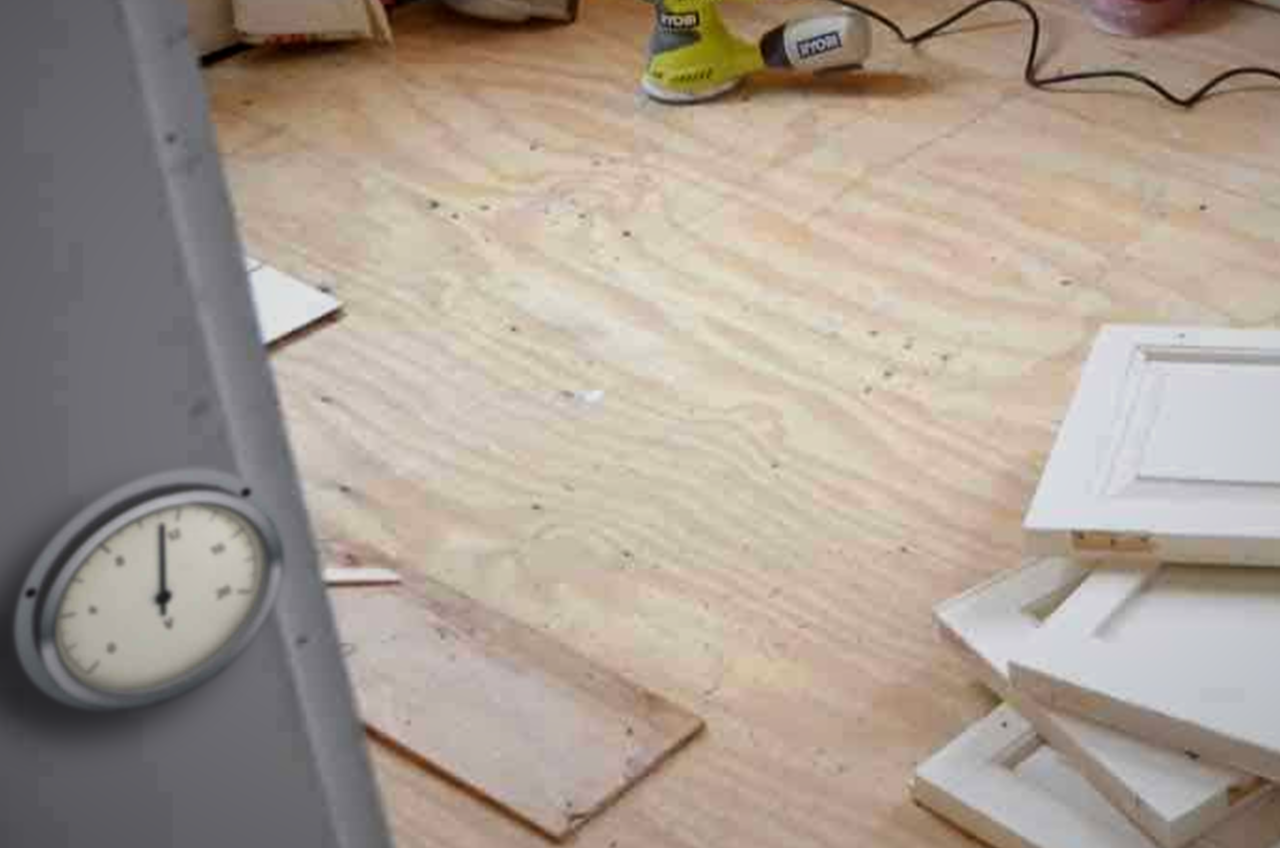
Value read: {"value": 11, "unit": "V"}
